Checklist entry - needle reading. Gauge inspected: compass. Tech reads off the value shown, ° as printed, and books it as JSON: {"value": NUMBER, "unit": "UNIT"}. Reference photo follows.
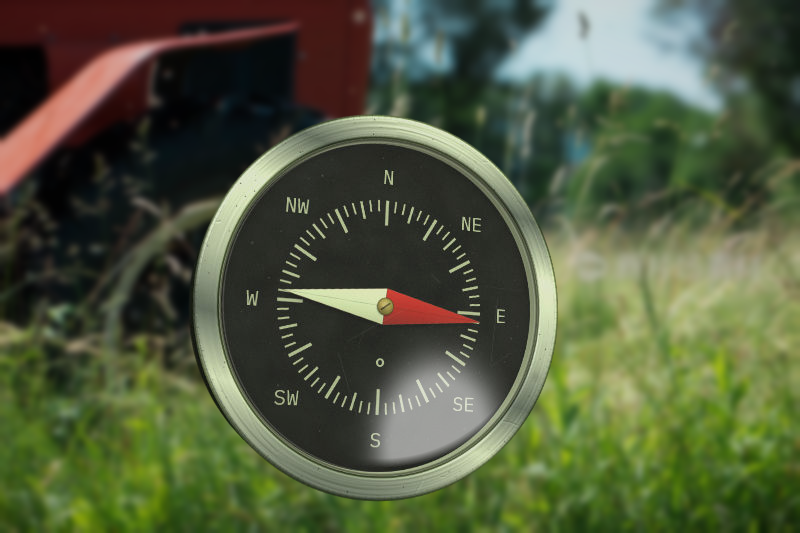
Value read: {"value": 95, "unit": "°"}
